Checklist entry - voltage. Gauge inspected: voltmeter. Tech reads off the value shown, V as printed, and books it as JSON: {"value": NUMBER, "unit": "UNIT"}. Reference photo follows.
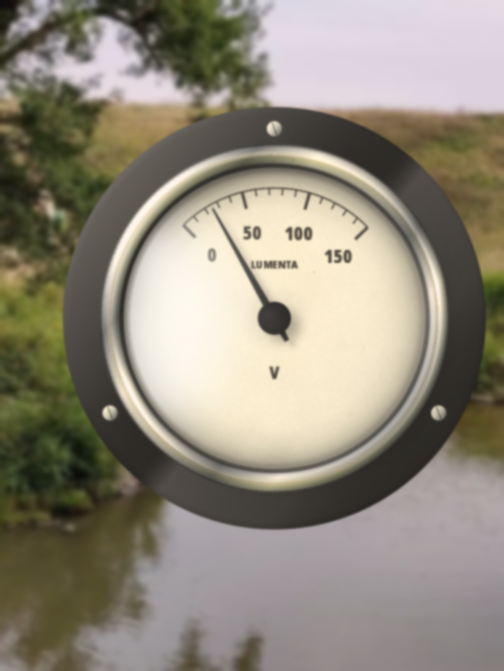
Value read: {"value": 25, "unit": "V"}
